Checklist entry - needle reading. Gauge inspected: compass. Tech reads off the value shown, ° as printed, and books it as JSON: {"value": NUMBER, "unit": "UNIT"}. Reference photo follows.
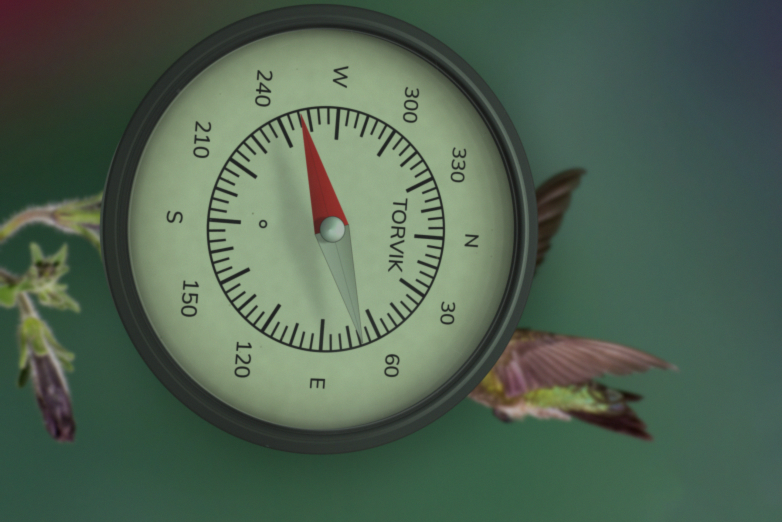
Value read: {"value": 250, "unit": "°"}
